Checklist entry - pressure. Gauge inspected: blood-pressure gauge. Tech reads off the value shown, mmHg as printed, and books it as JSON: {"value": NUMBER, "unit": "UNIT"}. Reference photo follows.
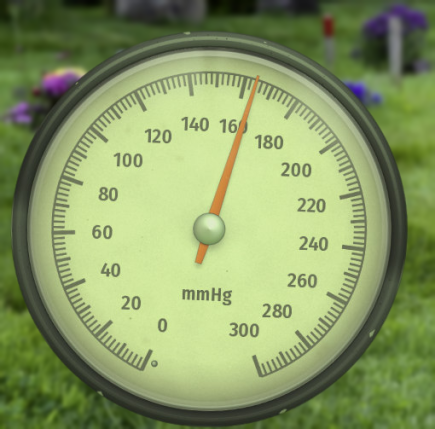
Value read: {"value": 164, "unit": "mmHg"}
